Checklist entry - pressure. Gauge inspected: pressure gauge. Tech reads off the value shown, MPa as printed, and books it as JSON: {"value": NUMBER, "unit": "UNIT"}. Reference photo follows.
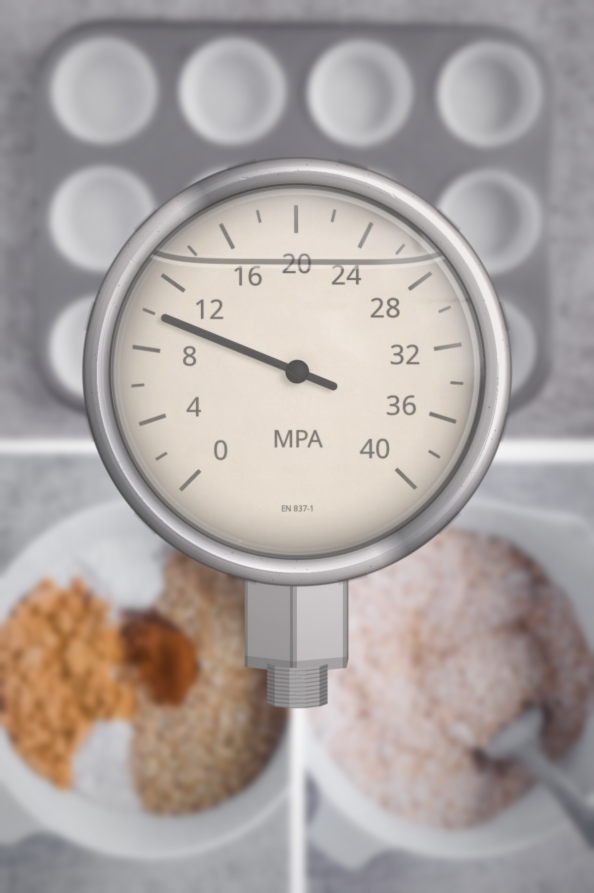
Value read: {"value": 10, "unit": "MPa"}
